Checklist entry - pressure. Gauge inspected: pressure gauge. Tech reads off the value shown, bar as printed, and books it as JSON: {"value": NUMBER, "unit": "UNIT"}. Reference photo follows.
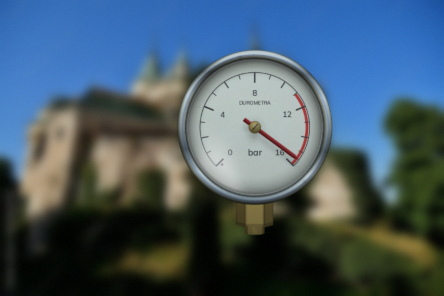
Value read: {"value": 15.5, "unit": "bar"}
